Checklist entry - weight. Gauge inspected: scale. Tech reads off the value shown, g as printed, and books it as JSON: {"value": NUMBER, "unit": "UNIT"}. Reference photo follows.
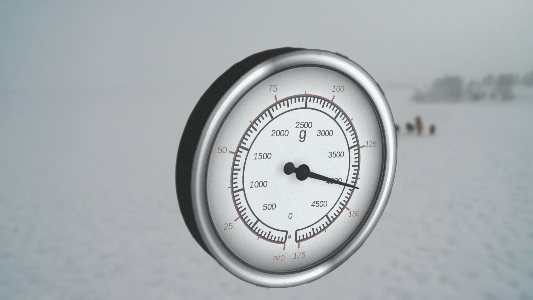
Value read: {"value": 4000, "unit": "g"}
